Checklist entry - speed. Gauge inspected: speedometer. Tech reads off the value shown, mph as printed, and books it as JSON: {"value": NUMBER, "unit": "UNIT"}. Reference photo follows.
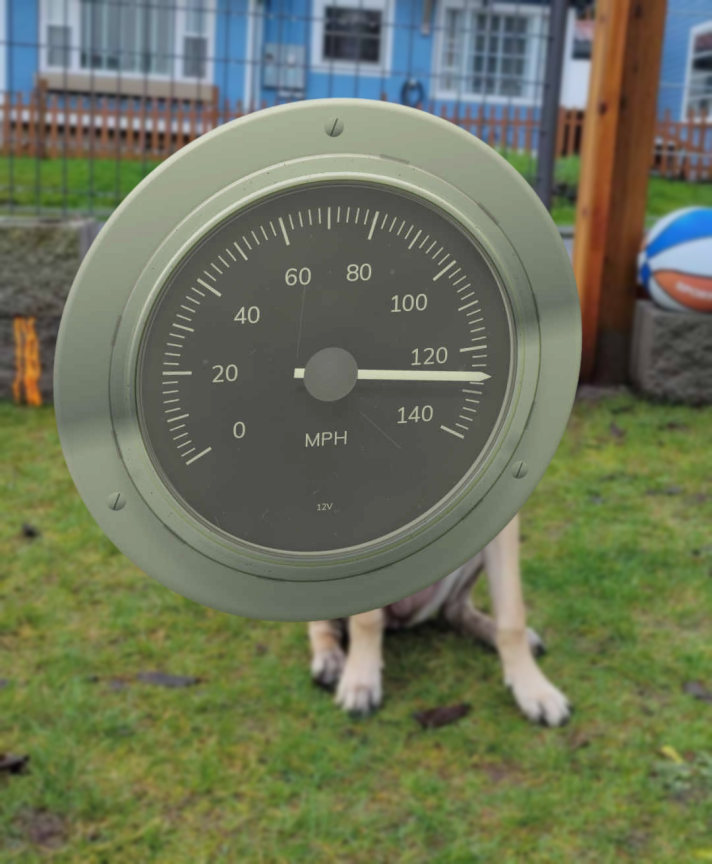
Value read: {"value": 126, "unit": "mph"}
